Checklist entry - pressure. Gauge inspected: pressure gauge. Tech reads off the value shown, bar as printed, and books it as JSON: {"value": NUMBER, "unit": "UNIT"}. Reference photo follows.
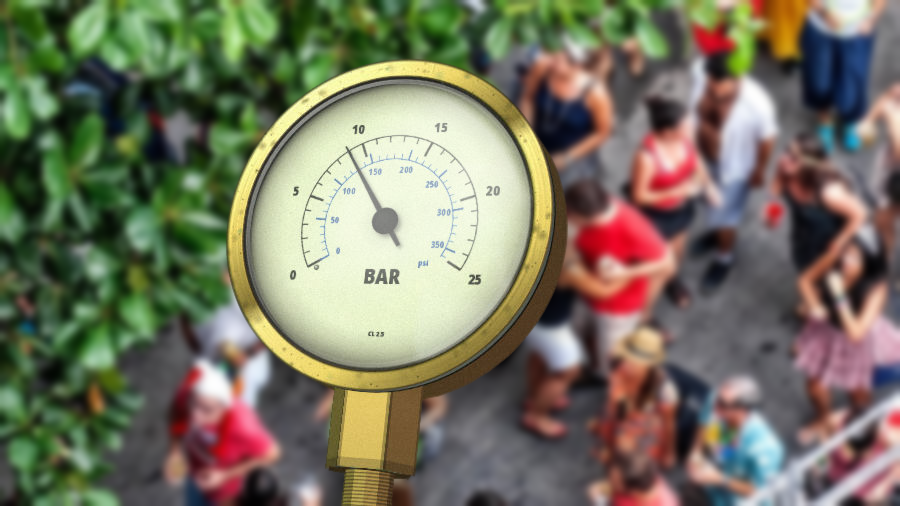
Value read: {"value": 9, "unit": "bar"}
